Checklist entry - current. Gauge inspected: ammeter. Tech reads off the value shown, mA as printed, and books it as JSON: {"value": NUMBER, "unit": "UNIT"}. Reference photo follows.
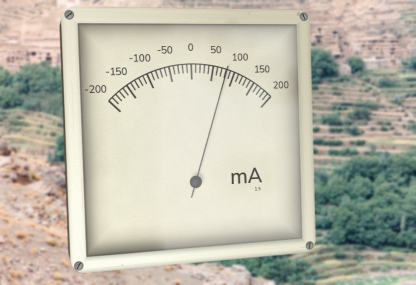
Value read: {"value": 80, "unit": "mA"}
